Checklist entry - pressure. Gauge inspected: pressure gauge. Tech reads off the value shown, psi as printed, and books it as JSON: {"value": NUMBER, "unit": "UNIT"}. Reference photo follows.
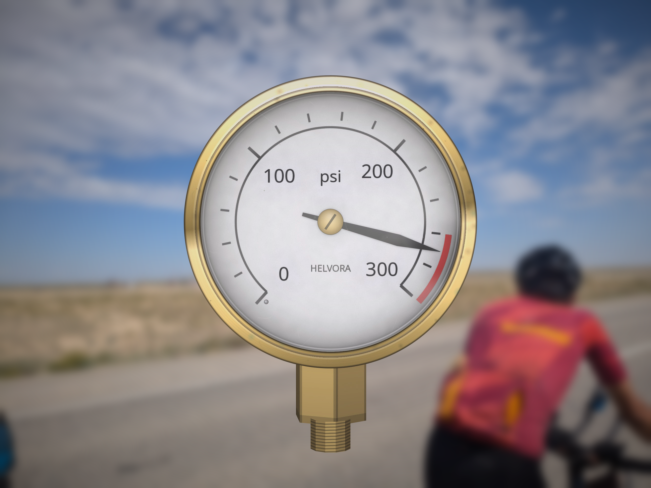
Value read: {"value": 270, "unit": "psi"}
